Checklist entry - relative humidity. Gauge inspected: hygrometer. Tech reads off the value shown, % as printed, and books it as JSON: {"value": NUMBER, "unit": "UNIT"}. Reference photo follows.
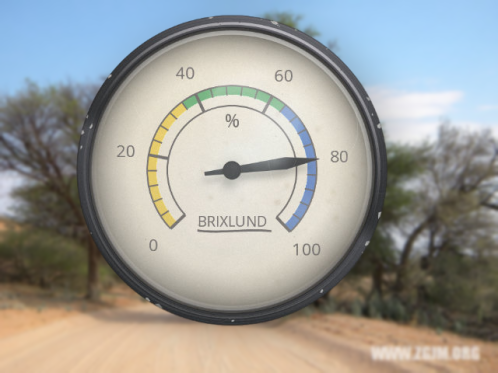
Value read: {"value": 80, "unit": "%"}
